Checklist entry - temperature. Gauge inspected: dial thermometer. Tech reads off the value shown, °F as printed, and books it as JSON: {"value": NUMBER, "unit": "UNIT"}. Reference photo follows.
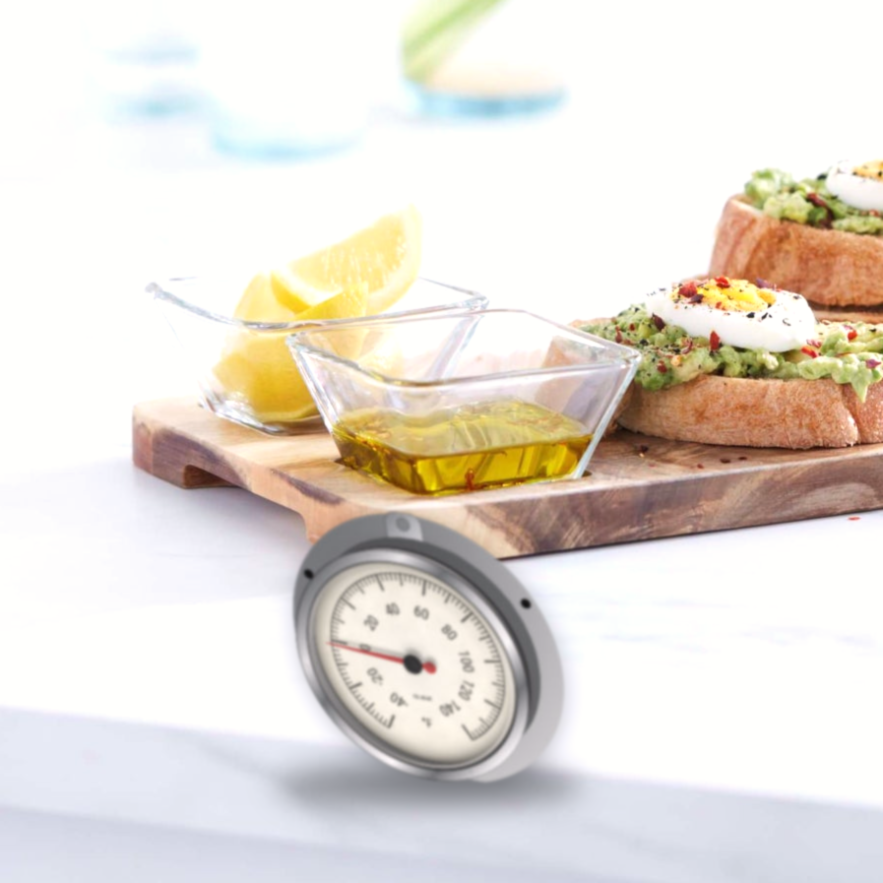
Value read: {"value": 0, "unit": "°F"}
